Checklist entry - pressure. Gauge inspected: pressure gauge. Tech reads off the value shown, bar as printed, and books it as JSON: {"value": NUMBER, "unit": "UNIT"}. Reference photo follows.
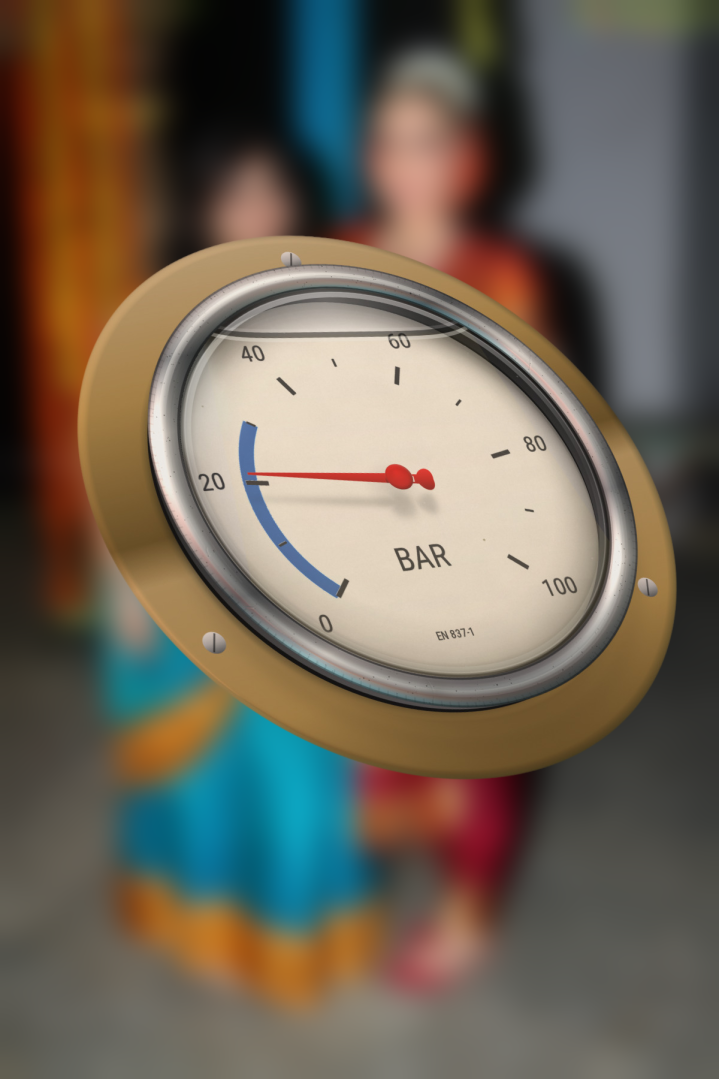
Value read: {"value": 20, "unit": "bar"}
